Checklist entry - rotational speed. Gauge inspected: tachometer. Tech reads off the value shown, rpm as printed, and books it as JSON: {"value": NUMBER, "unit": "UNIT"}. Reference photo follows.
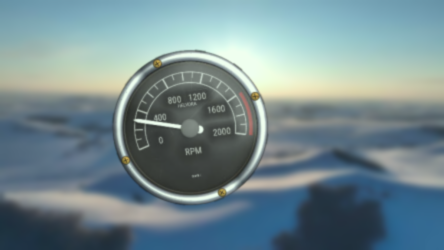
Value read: {"value": 300, "unit": "rpm"}
